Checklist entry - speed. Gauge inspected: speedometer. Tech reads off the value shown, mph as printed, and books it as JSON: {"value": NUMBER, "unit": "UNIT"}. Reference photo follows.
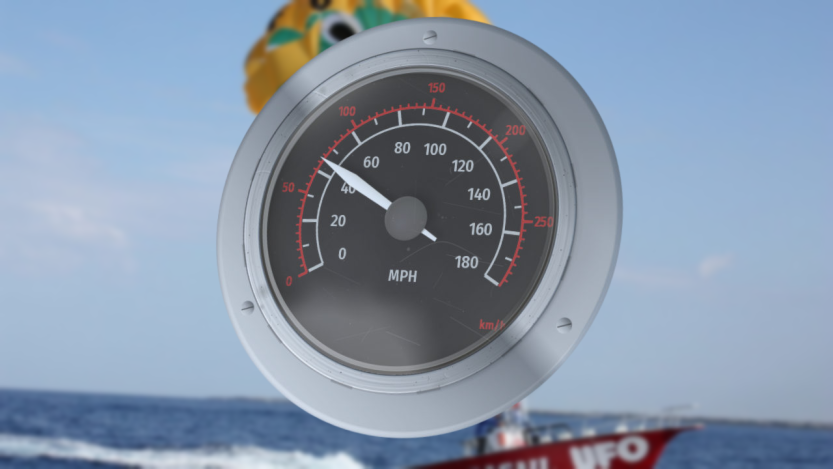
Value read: {"value": 45, "unit": "mph"}
